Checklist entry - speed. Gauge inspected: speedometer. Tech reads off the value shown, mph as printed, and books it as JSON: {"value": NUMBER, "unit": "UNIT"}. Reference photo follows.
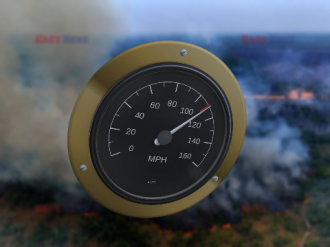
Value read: {"value": 110, "unit": "mph"}
